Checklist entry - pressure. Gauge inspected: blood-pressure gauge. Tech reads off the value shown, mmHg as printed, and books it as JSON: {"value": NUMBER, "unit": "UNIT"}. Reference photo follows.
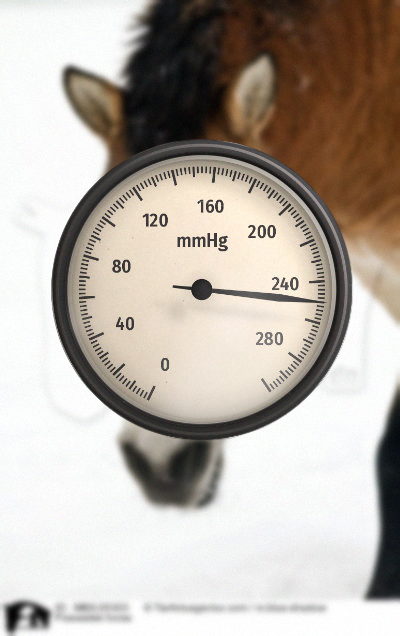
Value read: {"value": 250, "unit": "mmHg"}
